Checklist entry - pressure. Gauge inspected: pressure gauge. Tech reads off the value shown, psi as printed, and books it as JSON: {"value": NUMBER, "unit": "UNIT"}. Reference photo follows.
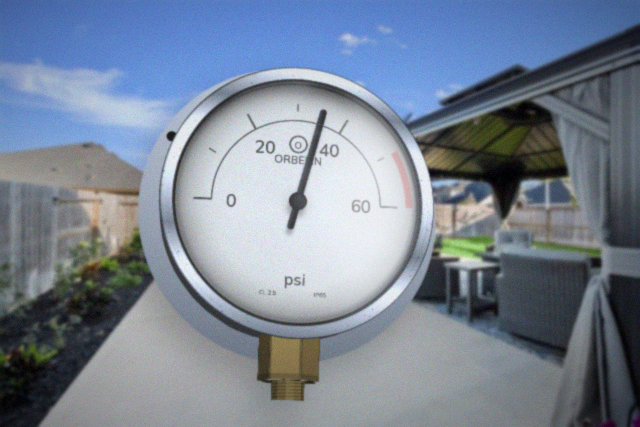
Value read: {"value": 35, "unit": "psi"}
